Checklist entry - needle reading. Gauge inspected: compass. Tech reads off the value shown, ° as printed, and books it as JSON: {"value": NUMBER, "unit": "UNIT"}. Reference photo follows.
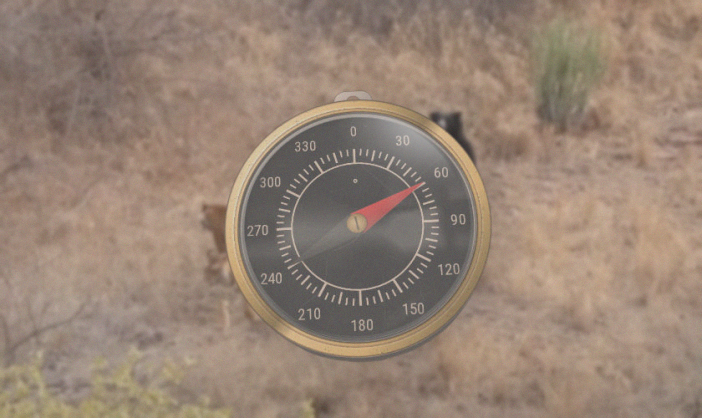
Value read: {"value": 60, "unit": "°"}
